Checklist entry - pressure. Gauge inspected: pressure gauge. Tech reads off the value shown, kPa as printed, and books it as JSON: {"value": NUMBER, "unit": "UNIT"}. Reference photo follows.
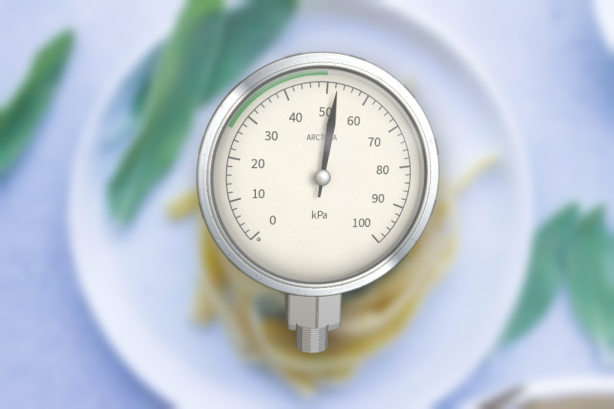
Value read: {"value": 52, "unit": "kPa"}
